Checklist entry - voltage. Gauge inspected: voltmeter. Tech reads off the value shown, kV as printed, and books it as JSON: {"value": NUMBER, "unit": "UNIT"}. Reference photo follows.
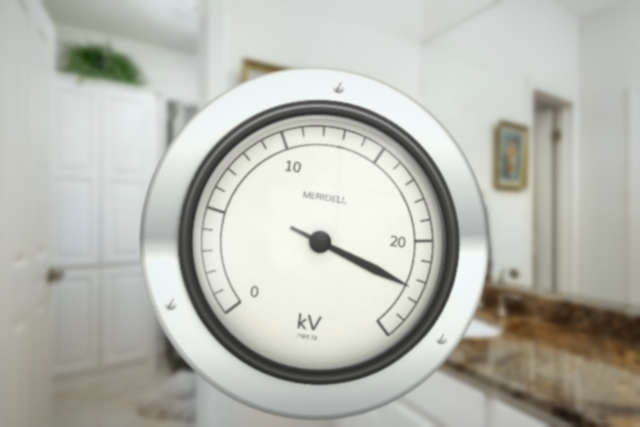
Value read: {"value": 22.5, "unit": "kV"}
